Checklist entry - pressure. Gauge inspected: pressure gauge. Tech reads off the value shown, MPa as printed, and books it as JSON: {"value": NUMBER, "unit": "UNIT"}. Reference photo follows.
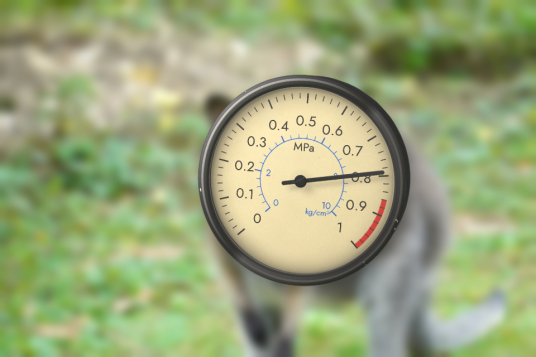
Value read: {"value": 0.79, "unit": "MPa"}
